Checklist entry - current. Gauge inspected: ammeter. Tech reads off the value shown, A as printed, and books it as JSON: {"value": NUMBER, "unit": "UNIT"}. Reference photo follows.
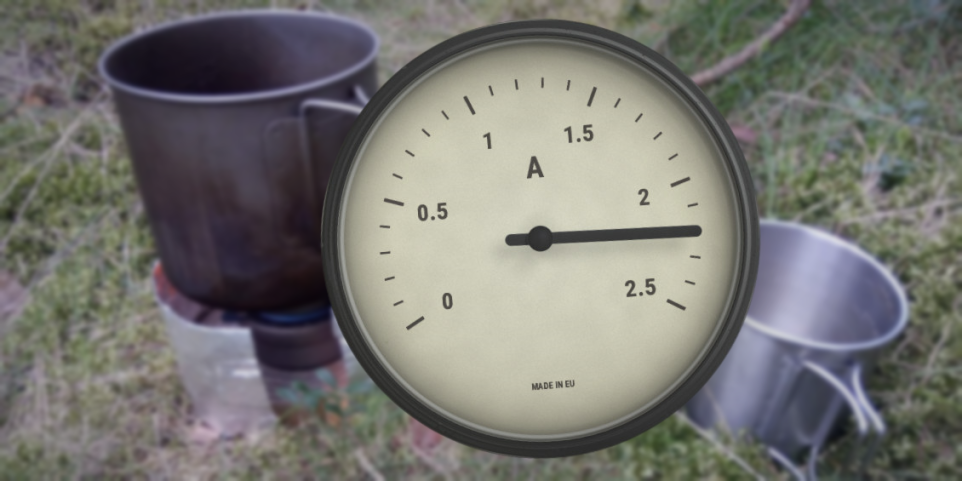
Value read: {"value": 2.2, "unit": "A"}
